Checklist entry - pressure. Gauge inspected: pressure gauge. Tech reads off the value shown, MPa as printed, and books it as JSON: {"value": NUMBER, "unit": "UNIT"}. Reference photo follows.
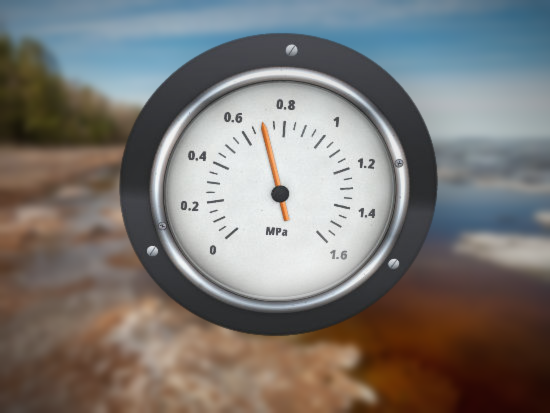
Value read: {"value": 0.7, "unit": "MPa"}
